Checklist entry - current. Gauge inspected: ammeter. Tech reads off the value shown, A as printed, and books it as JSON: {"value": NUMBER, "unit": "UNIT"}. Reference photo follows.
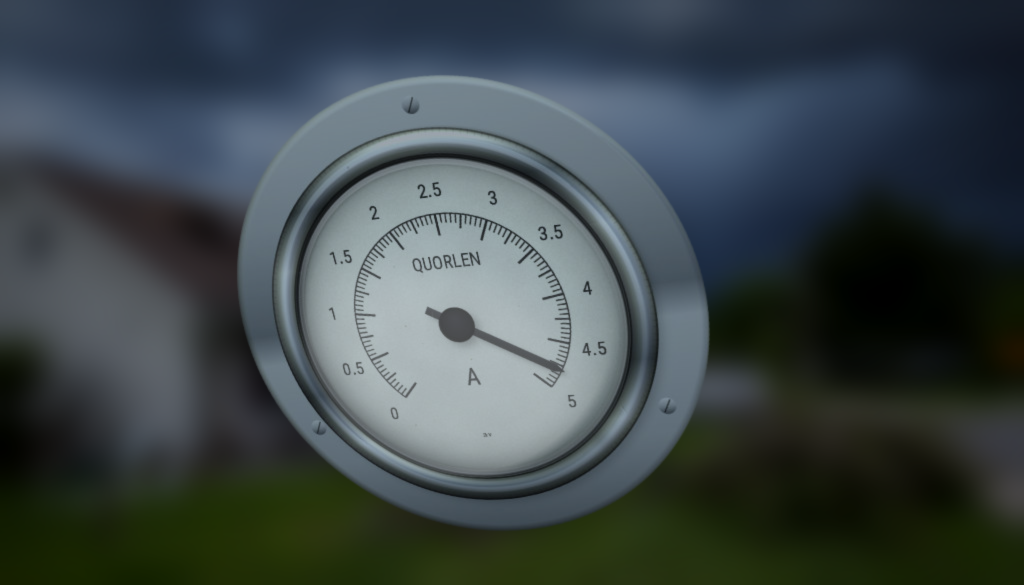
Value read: {"value": 4.75, "unit": "A"}
